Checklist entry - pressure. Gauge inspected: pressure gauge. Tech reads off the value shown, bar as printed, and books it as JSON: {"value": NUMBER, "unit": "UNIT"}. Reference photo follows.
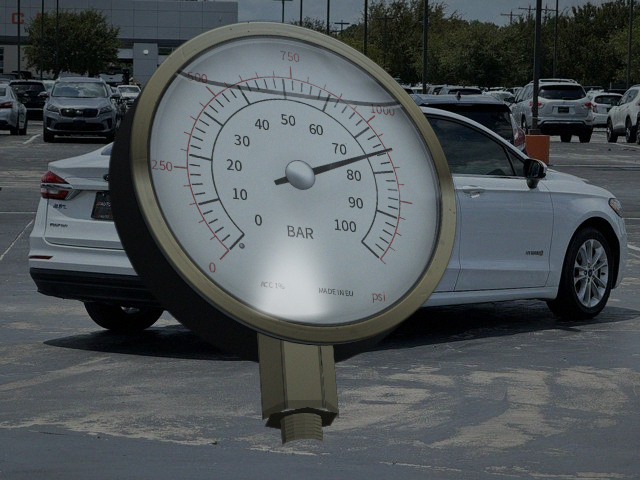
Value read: {"value": 76, "unit": "bar"}
